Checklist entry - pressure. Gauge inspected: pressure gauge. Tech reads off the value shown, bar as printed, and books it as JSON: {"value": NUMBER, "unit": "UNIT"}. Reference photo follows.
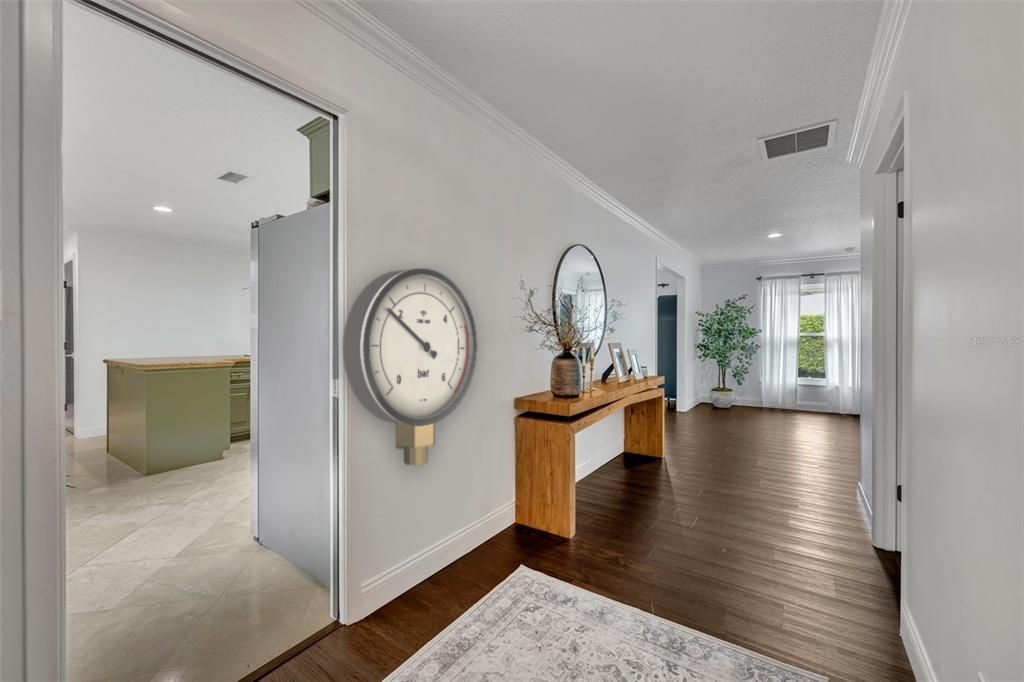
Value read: {"value": 1.75, "unit": "bar"}
